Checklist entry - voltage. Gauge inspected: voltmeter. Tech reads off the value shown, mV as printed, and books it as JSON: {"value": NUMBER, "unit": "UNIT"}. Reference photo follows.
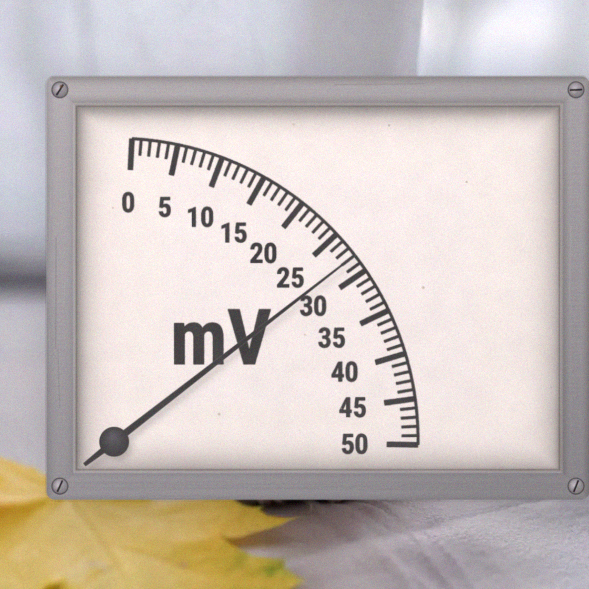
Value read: {"value": 28, "unit": "mV"}
